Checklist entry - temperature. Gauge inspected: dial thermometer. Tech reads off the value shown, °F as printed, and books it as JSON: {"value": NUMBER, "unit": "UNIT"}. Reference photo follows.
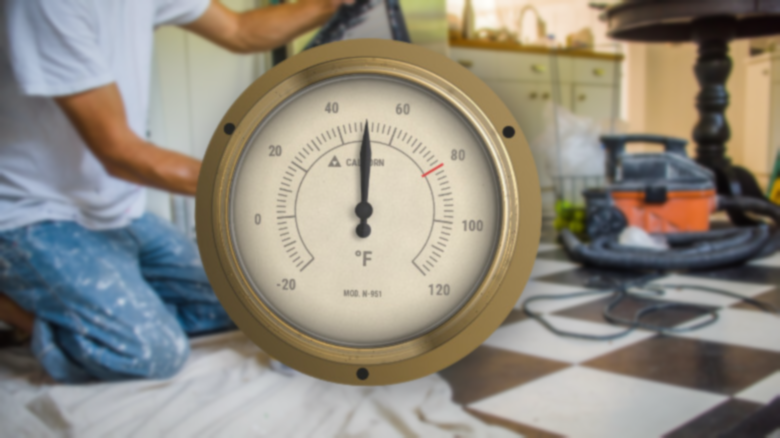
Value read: {"value": 50, "unit": "°F"}
